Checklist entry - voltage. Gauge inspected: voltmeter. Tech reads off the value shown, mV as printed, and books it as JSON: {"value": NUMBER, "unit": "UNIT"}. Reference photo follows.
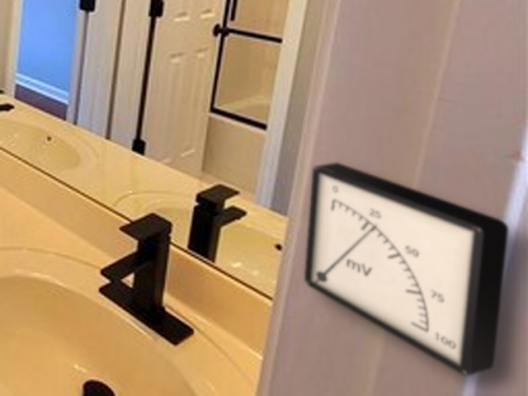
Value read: {"value": 30, "unit": "mV"}
